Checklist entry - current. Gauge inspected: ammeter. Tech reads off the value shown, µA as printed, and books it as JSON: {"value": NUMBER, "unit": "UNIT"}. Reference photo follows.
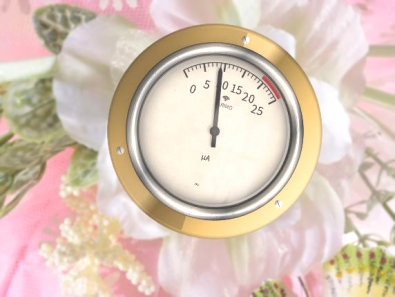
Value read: {"value": 9, "unit": "µA"}
